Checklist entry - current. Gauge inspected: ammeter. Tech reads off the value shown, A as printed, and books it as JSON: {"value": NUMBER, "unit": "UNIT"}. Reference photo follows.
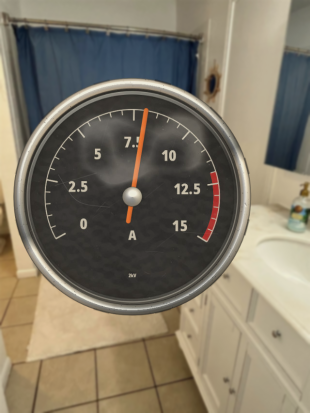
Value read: {"value": 8, "unit": "A"}
